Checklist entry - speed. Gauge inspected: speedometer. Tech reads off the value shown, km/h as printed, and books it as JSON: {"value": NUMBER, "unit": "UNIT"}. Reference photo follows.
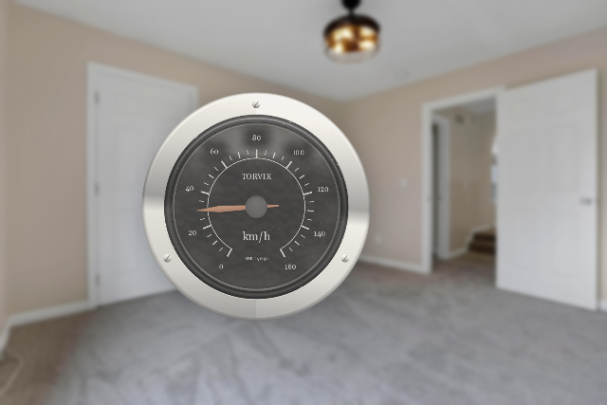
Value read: {"value": 30, "unit": "km/h"}
